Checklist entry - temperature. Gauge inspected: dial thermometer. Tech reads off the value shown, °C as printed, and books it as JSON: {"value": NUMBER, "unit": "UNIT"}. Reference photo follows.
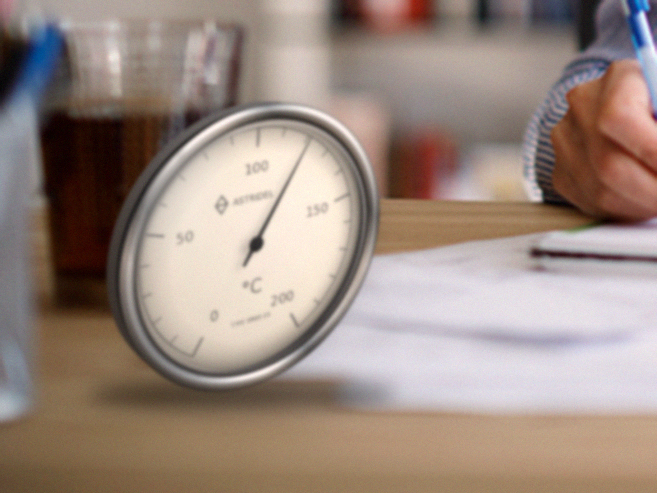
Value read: {"value": 120, "unit": "°C"}
